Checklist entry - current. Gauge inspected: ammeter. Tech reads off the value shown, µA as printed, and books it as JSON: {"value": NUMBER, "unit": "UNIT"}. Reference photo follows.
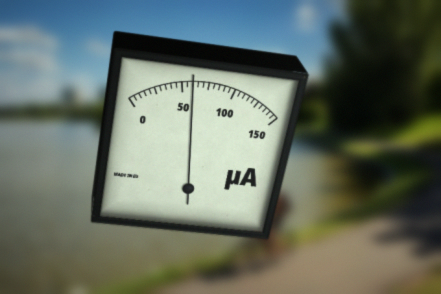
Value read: {"value": 60, "unit": "µA"}
